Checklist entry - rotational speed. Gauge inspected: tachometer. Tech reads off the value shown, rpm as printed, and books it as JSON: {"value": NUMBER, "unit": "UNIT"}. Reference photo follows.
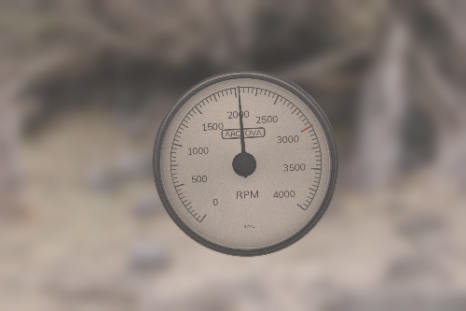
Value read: {"value": 2050, "unit": "rpm"}
